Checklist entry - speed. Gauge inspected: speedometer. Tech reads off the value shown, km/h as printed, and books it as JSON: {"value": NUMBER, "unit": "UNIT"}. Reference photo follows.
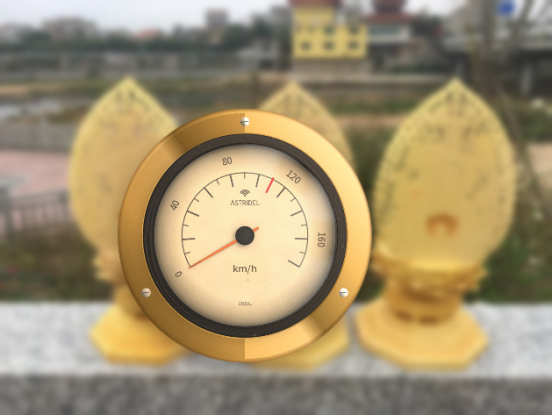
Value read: {"value": 0, "unit": "km/h"}
